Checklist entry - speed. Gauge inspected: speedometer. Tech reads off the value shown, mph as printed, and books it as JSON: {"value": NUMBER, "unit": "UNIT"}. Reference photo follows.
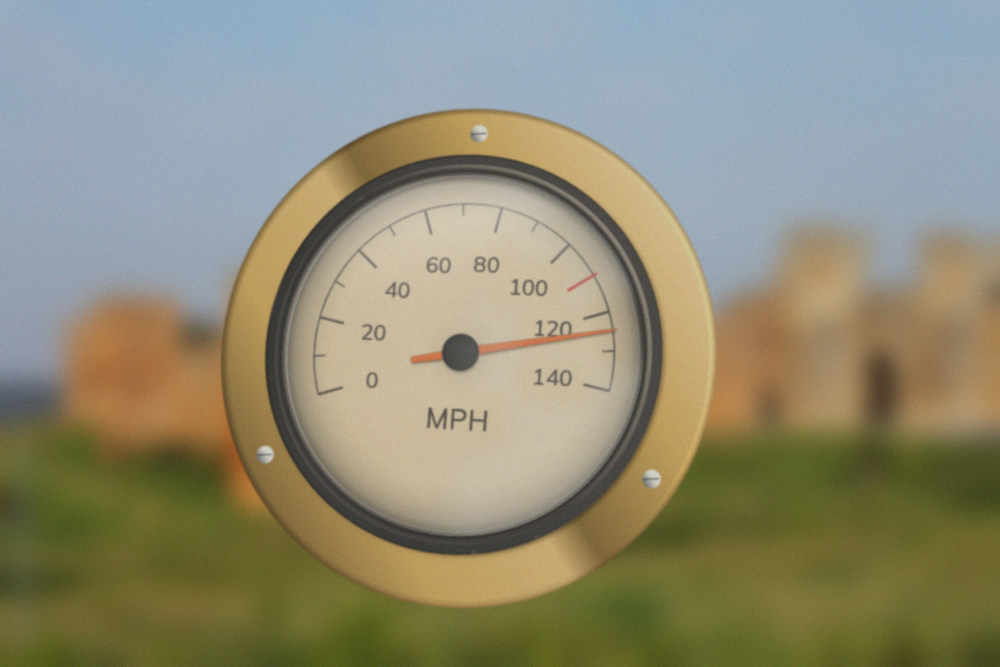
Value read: {"value": 125, "unit": "mph"}
